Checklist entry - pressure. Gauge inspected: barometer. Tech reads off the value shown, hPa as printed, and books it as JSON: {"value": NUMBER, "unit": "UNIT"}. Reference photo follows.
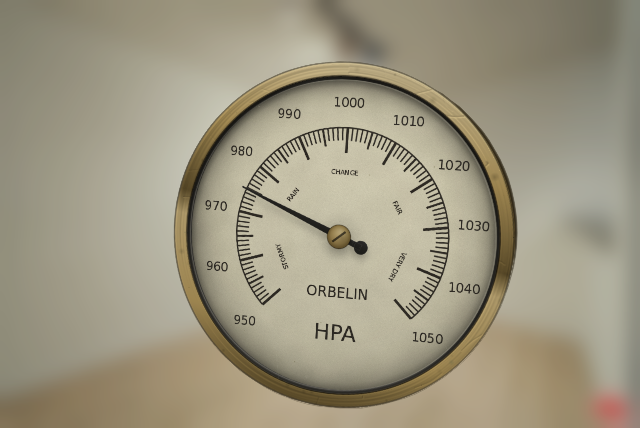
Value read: {"value": 975, "unit": "hPa"}
